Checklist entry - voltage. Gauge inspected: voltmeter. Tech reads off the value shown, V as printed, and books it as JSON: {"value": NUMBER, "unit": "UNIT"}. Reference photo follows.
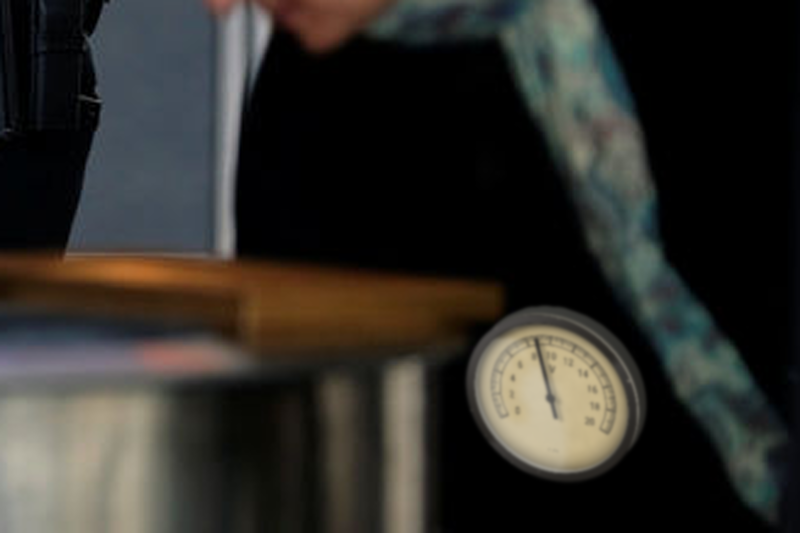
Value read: {"value": 9, "unit": "V"}
